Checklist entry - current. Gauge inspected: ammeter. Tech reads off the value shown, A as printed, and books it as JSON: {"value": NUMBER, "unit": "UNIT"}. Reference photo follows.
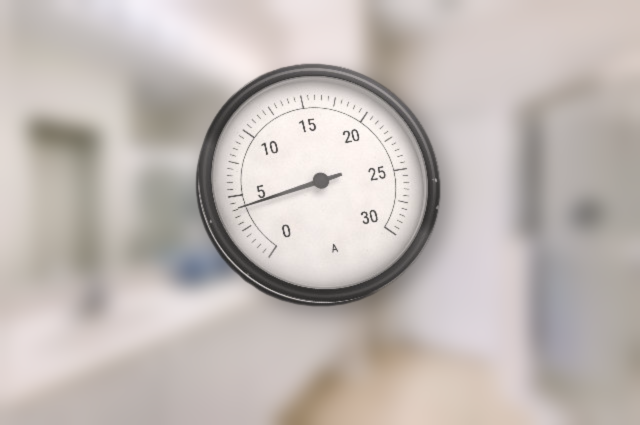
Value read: {"value": 4, "unit": "A"}
